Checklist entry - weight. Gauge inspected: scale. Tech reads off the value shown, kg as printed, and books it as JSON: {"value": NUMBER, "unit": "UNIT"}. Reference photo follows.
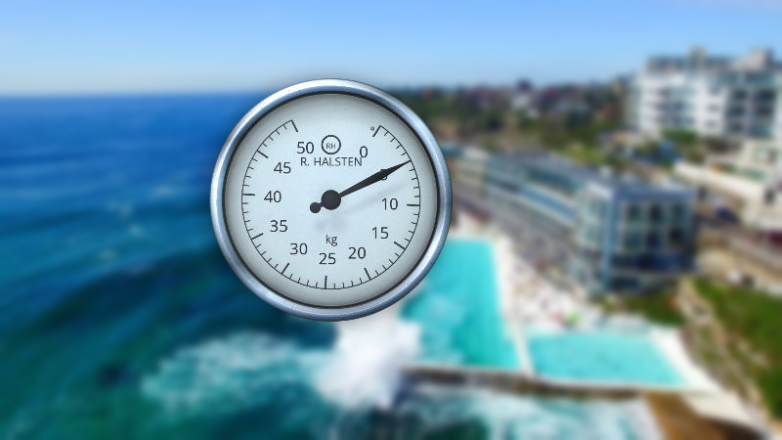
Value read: {"value": 5, "unit": "kg"}
